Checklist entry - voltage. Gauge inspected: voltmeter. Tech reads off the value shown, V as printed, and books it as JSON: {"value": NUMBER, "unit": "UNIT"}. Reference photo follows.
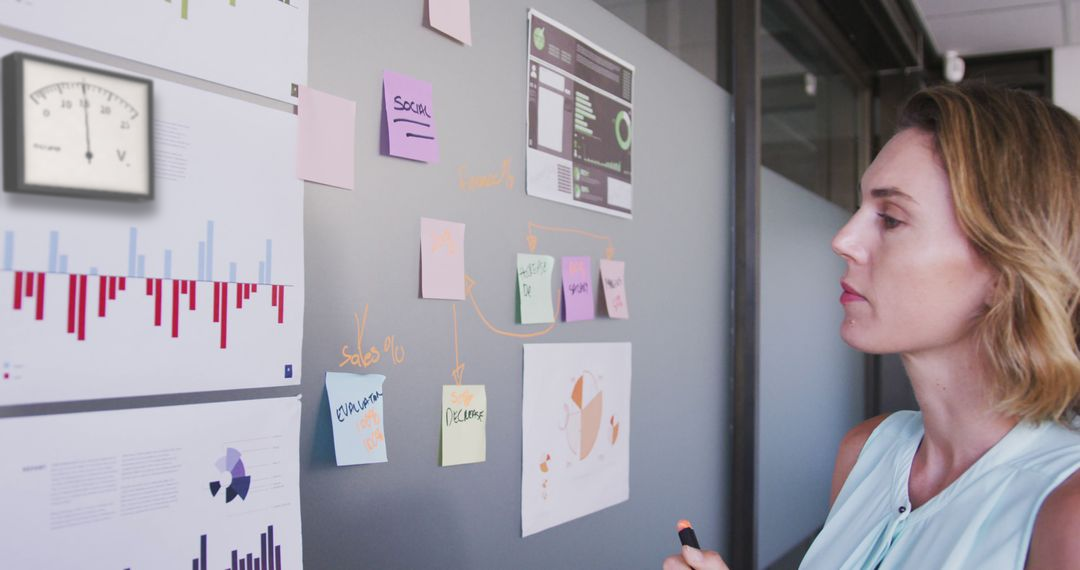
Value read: {"value": 15, "unit": "V"}
